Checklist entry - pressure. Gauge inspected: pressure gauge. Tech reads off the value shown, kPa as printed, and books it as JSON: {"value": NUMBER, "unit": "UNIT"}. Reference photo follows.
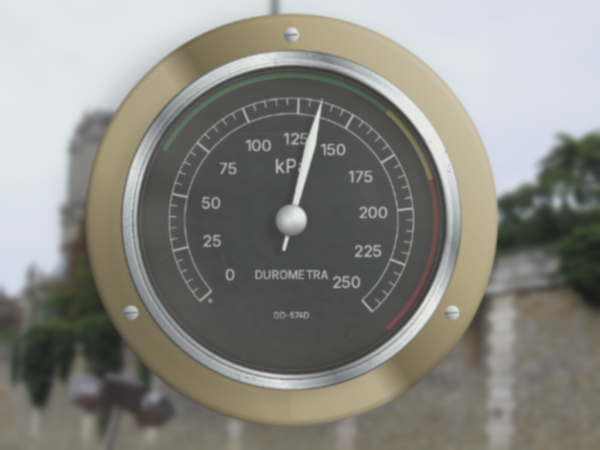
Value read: {"value": 135, "unit": "kPa"}
